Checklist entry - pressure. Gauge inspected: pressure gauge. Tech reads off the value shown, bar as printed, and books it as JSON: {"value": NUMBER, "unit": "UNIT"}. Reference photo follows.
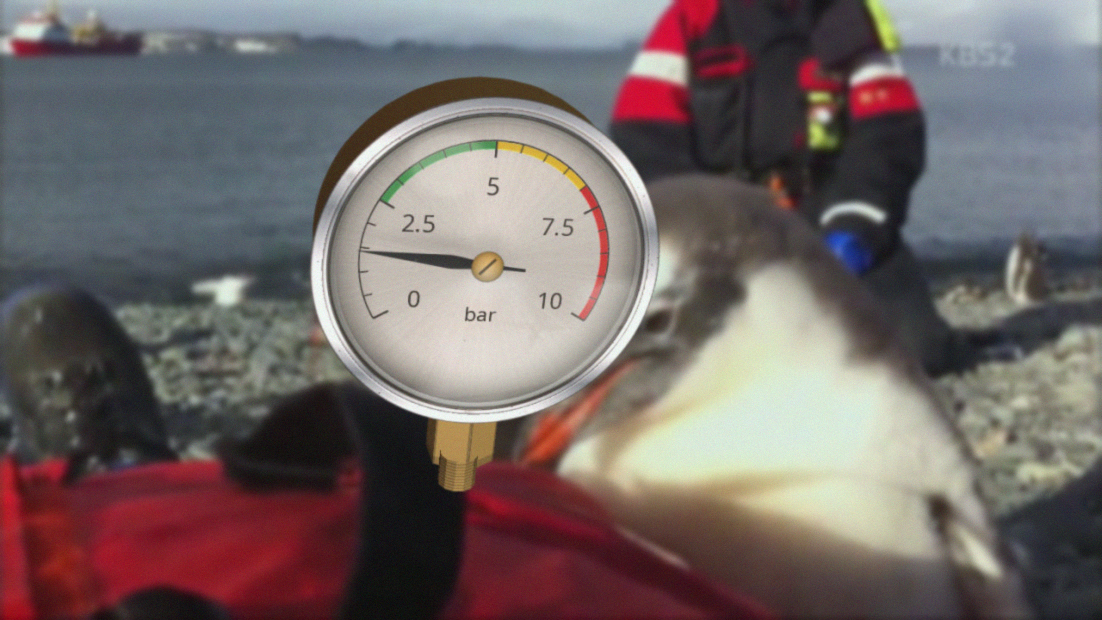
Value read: {"value": 1.5, "unit": "bar"}
